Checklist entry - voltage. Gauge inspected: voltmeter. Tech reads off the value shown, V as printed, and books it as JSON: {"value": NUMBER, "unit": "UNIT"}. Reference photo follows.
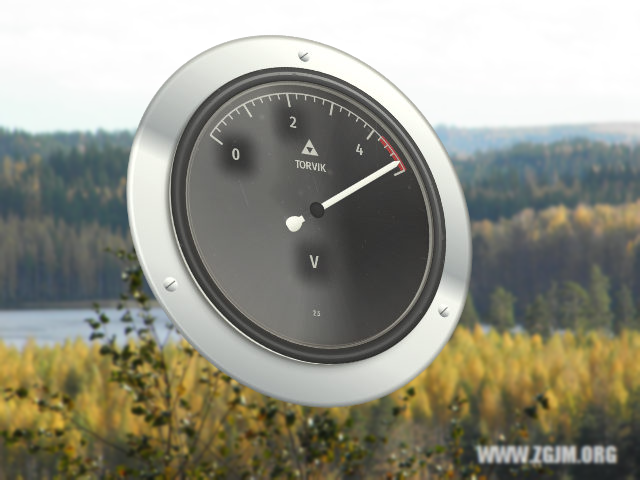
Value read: {"value": 4.8, "unit": "V"}
